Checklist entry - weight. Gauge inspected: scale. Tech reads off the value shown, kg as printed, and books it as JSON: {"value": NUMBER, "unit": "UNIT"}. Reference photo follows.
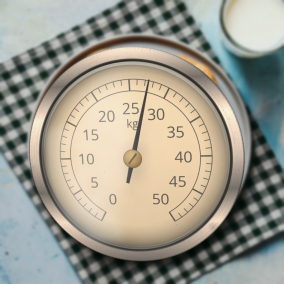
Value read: {"value": 27.5, "unit": "kg"}
